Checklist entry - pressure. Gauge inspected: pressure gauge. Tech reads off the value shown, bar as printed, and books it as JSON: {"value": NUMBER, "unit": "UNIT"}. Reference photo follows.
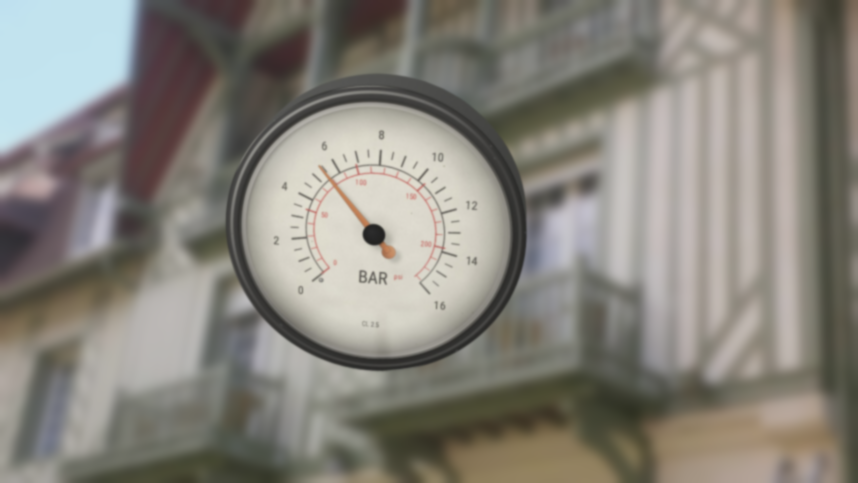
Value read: {"value": 5.5, "unit": "bar"}
